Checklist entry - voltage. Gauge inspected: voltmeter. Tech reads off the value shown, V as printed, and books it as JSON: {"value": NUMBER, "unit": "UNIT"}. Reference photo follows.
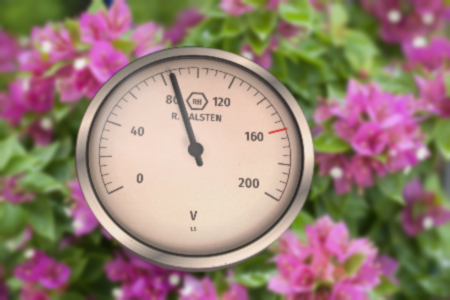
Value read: {"value": 85, "unit": "V"}
